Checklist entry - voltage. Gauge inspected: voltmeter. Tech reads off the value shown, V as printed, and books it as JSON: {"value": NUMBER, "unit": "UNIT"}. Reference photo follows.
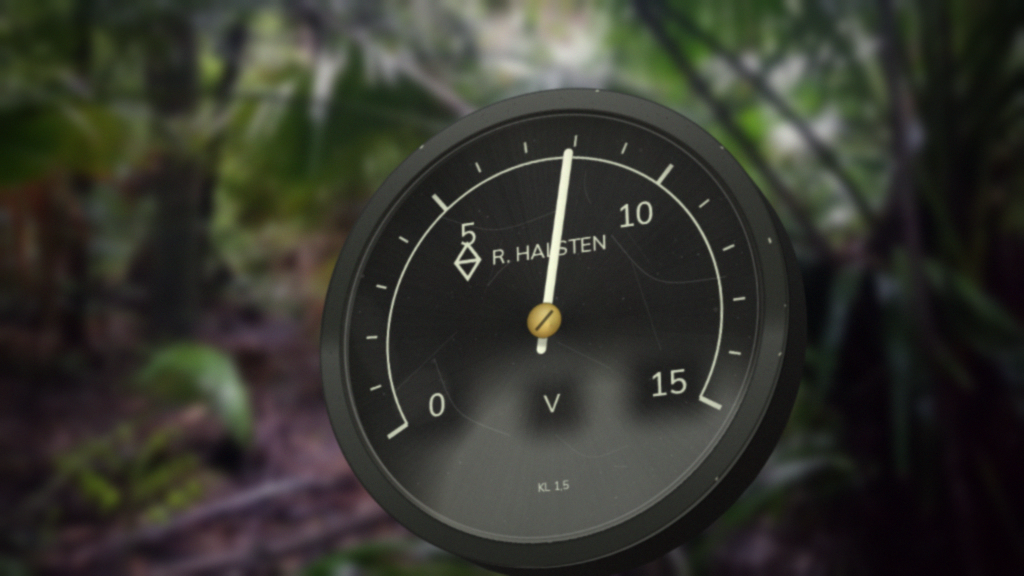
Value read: {"value": 8, "unit": "V"}
